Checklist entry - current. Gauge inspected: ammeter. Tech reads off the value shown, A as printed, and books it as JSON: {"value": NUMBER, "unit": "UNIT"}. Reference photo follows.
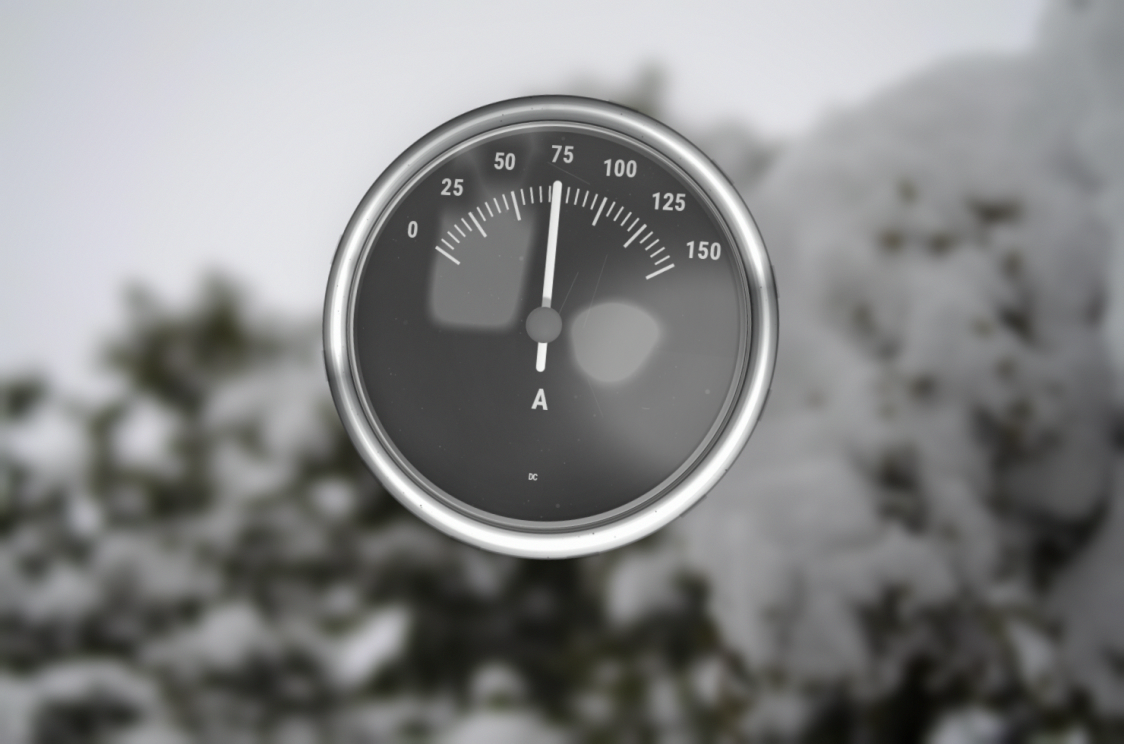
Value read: {"value": 75, "unit": "A"}
